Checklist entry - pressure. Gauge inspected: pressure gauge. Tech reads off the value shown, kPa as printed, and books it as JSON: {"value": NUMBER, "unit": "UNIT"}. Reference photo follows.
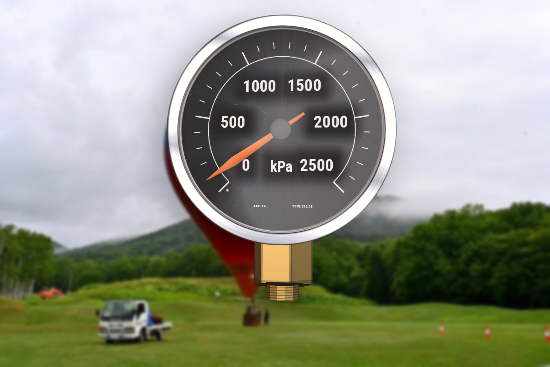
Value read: {"value": 100, "unit": "kPa"}
